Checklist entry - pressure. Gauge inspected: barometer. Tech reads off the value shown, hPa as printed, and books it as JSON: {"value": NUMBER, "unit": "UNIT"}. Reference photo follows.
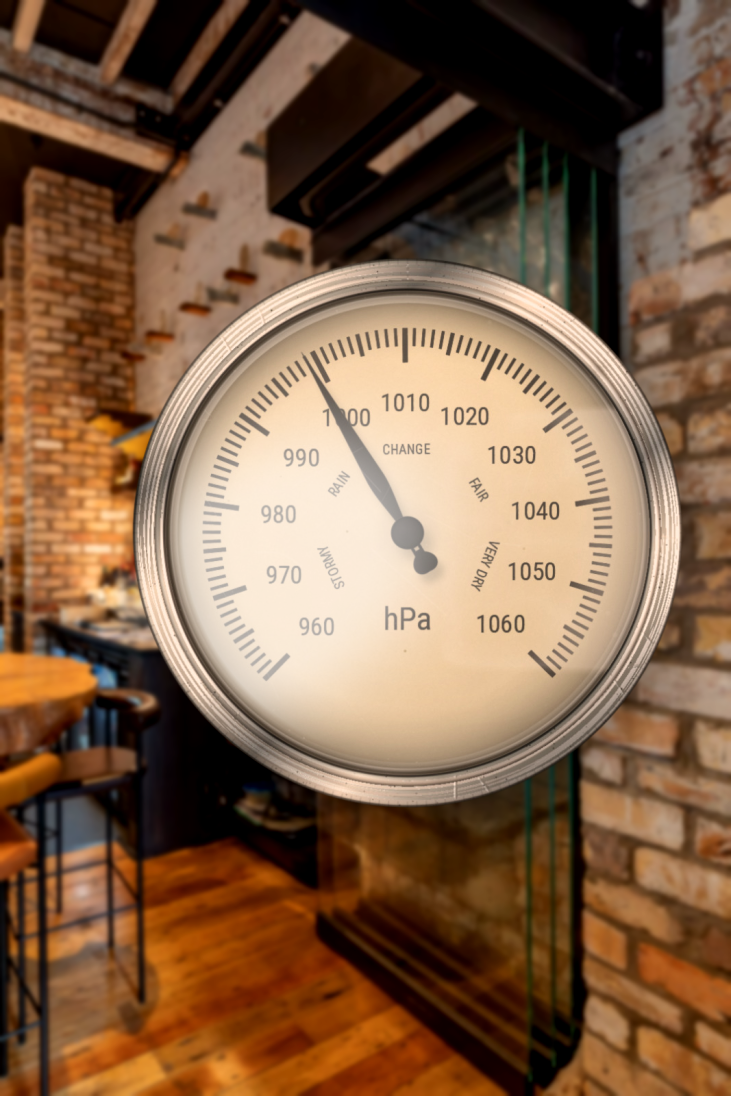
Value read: {"value": 999, "unit": "hPa"}
